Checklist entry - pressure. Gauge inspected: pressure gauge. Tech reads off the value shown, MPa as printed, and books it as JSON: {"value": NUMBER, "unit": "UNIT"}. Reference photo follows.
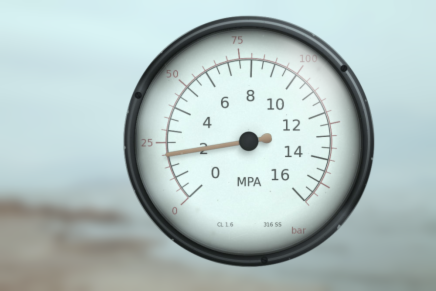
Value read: {"value": 2, "unit": "MPa"}
